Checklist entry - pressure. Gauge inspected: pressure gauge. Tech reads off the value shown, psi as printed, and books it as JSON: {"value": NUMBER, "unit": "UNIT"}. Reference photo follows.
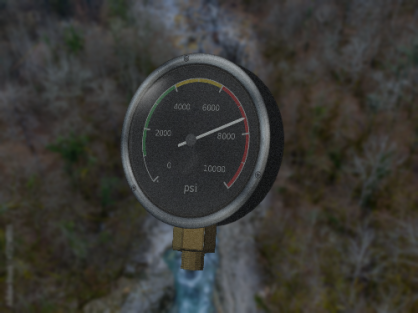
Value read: {"value": 7500, "unit": "psi"}
